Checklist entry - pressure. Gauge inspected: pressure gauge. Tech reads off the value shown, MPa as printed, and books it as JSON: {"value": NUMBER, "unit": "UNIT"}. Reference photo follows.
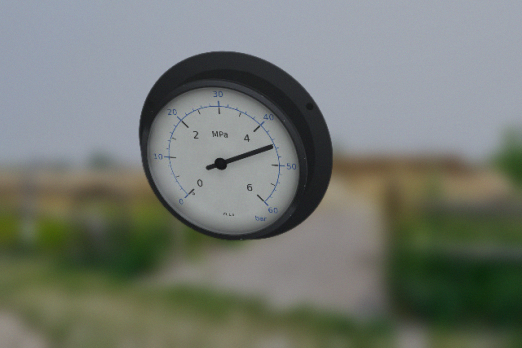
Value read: {"value": 4.5, "unit": "MPa"}
